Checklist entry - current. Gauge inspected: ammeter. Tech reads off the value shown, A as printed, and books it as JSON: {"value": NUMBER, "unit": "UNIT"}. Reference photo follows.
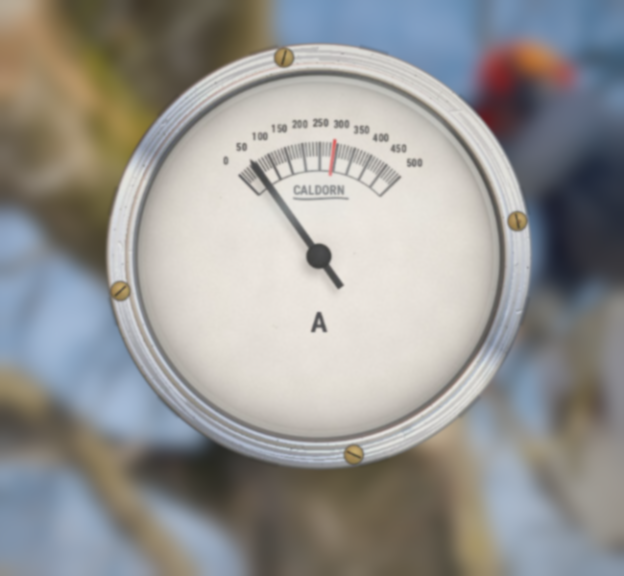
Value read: {"value": 50, "unit": "A"}
